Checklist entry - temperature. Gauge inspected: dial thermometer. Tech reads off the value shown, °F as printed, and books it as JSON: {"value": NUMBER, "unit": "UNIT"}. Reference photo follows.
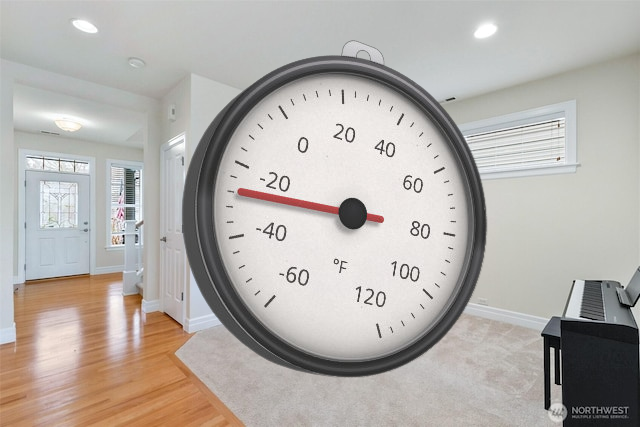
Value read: {"value": -28, "unit": "°F"}
